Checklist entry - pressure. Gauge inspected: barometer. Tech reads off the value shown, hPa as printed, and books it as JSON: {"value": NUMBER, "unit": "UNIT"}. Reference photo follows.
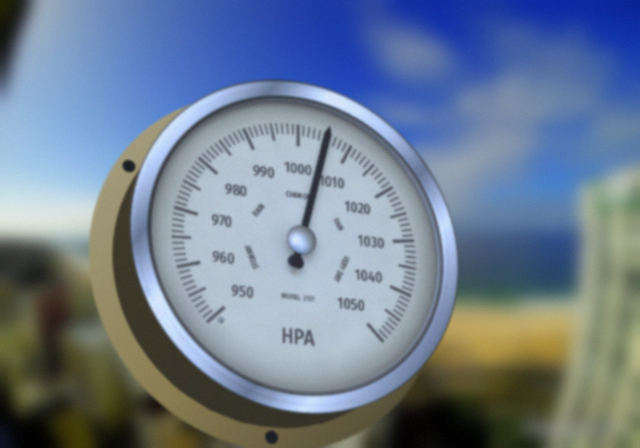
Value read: {"value": 1005, "unit": "hPa"}
